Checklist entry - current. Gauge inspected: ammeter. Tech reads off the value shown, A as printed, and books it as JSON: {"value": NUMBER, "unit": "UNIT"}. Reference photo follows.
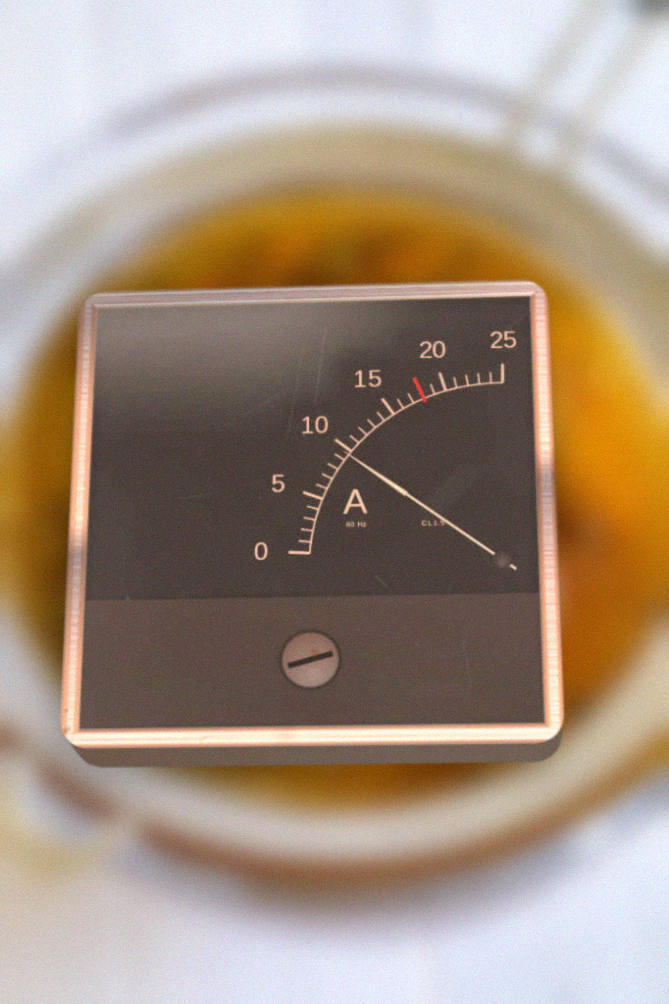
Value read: {"value": 9.5, "unit": "A"}
